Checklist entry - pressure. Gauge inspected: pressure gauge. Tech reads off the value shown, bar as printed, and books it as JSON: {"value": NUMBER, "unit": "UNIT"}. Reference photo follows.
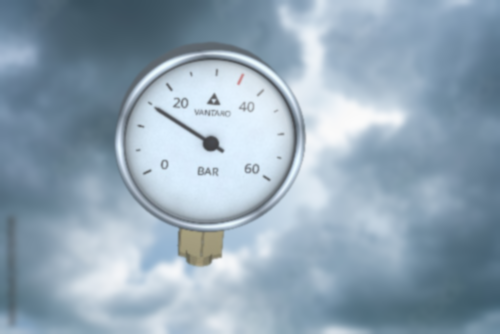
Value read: {"value": 15, "unit": "bar"}
